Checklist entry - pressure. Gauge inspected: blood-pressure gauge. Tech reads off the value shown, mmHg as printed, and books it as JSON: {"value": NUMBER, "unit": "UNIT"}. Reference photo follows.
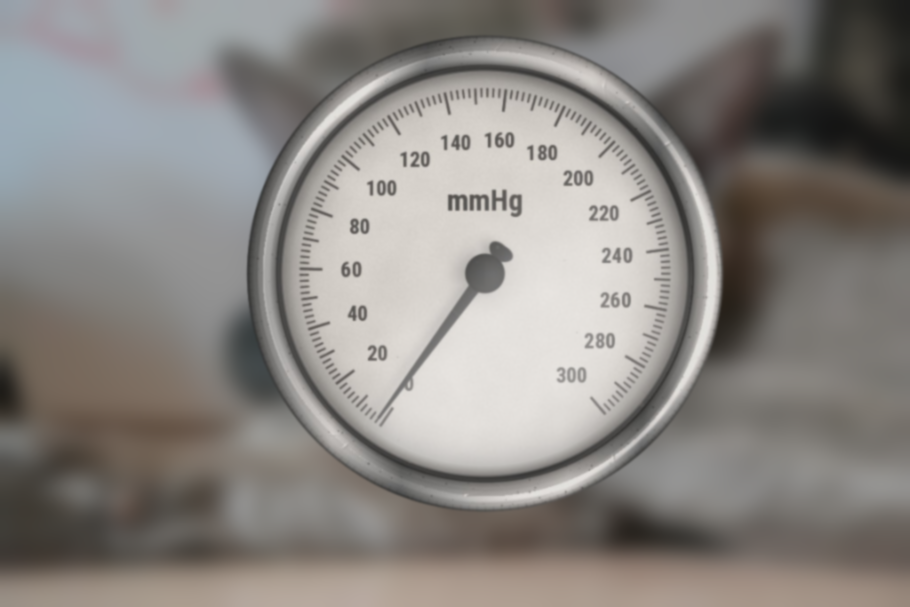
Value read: {"value": 2, "unit": "mmHg"}
